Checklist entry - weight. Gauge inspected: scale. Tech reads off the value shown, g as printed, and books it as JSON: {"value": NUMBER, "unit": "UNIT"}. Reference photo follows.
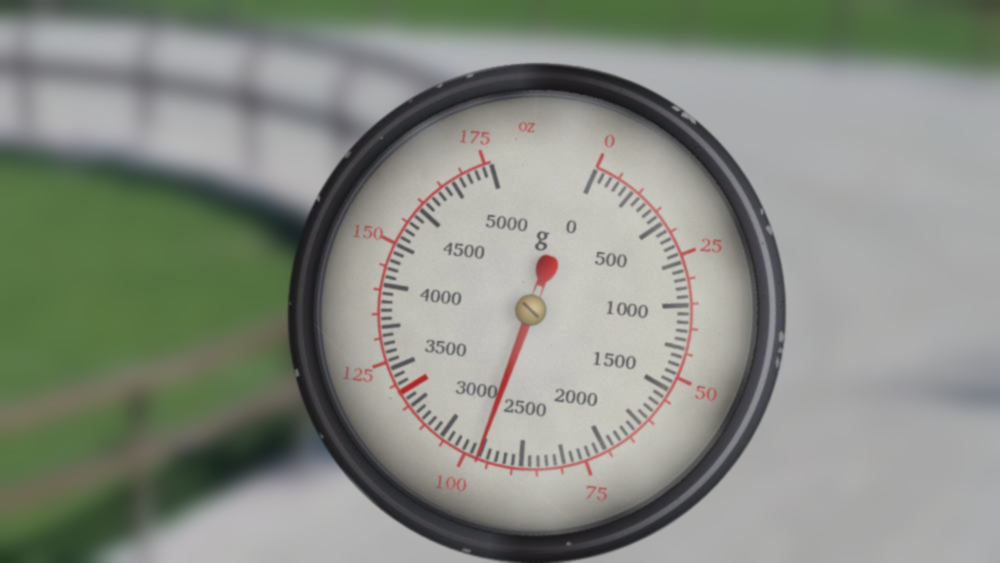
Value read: {"value": 2750, "unit": "g"}
